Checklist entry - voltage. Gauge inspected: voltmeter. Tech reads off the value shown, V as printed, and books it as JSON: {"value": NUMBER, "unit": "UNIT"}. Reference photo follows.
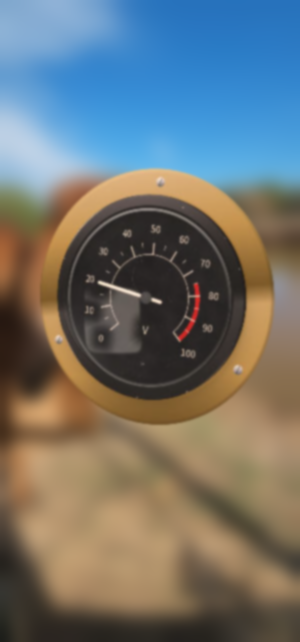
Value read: {"value": 20, "unit": "V"}
